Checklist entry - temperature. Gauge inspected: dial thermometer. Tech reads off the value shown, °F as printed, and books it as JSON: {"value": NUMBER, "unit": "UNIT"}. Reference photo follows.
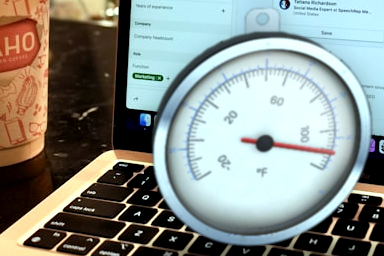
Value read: {"value": 110, "unit": "°F"}
